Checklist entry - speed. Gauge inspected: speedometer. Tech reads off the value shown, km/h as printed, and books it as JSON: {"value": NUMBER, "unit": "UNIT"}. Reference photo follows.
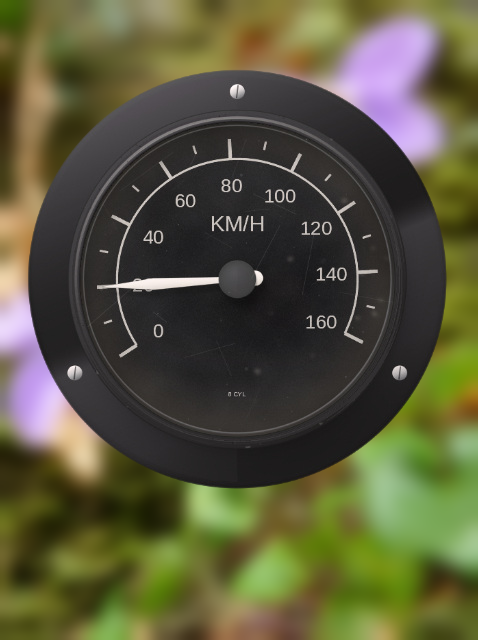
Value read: {"value": 20, "unit": "km/h"}
